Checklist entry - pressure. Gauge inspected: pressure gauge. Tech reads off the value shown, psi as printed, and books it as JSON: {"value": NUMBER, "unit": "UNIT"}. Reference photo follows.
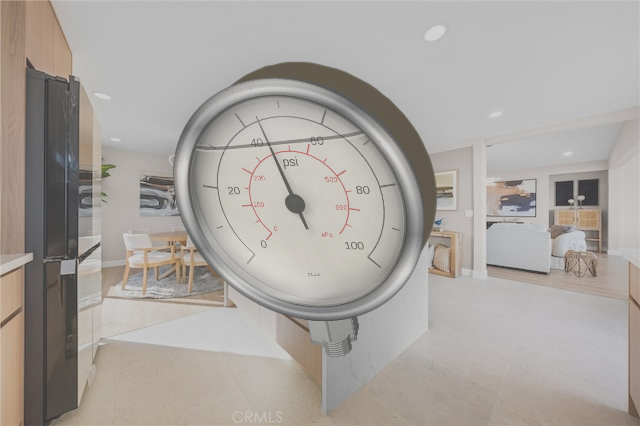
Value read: {"value": 45, "unit": "psi"}
